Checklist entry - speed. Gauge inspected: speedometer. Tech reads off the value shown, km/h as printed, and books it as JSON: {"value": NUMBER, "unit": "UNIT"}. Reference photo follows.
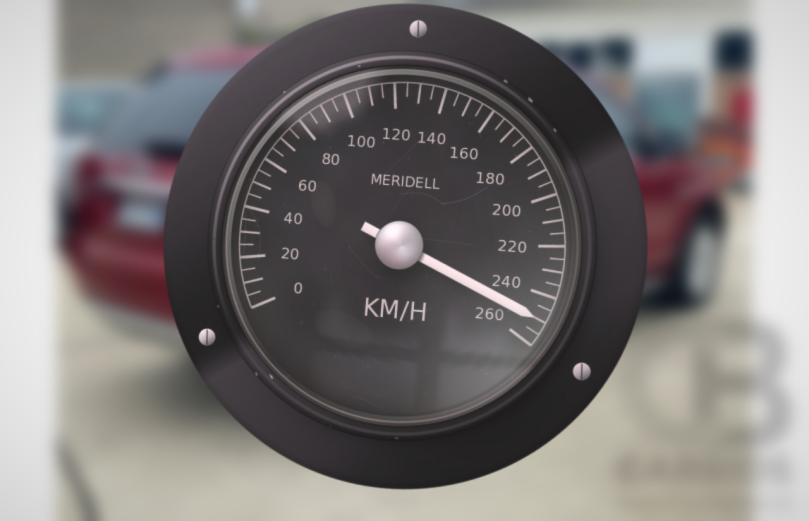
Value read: {"value": 250, "unit": "km/h"}
